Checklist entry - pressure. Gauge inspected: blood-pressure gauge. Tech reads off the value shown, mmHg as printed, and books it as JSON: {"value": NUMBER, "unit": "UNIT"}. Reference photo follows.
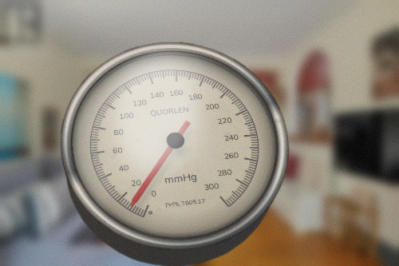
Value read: {"value": 10, "unit": "mmHg"}
